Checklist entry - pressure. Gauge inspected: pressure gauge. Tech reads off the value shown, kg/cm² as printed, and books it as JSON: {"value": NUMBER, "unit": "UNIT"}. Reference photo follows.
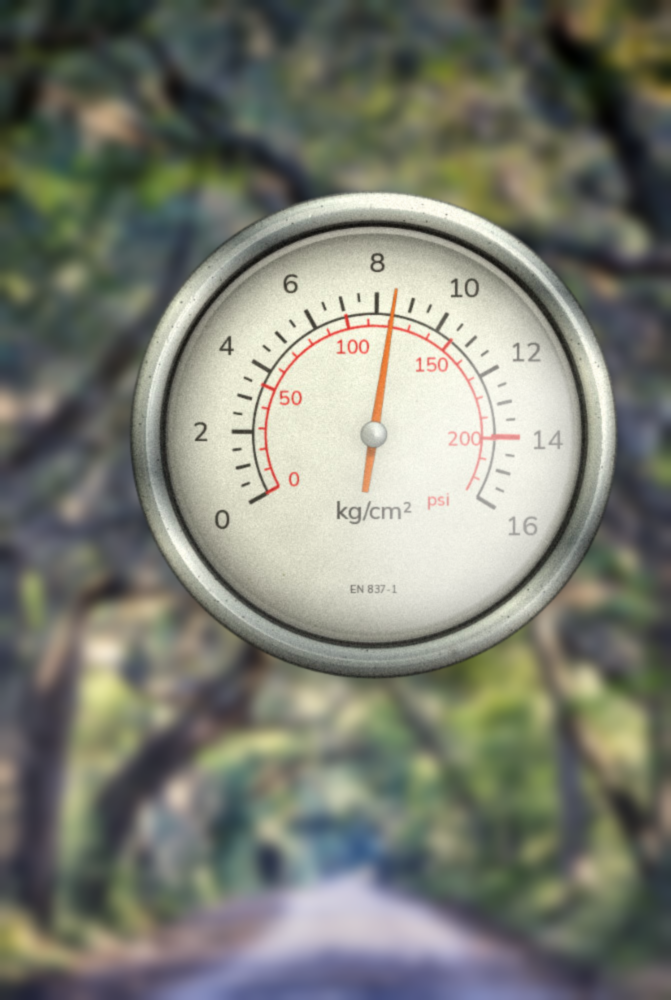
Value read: {"value": 8.5, "unit": "kg/cm²"}
